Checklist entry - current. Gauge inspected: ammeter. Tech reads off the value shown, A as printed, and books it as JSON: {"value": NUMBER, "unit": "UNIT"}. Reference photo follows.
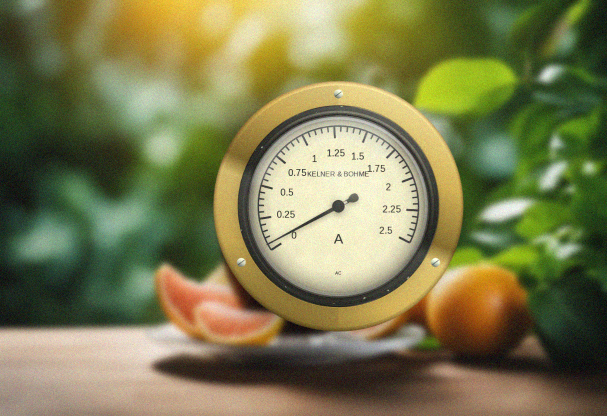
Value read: {"value": 0.05, "unit": "A"}
